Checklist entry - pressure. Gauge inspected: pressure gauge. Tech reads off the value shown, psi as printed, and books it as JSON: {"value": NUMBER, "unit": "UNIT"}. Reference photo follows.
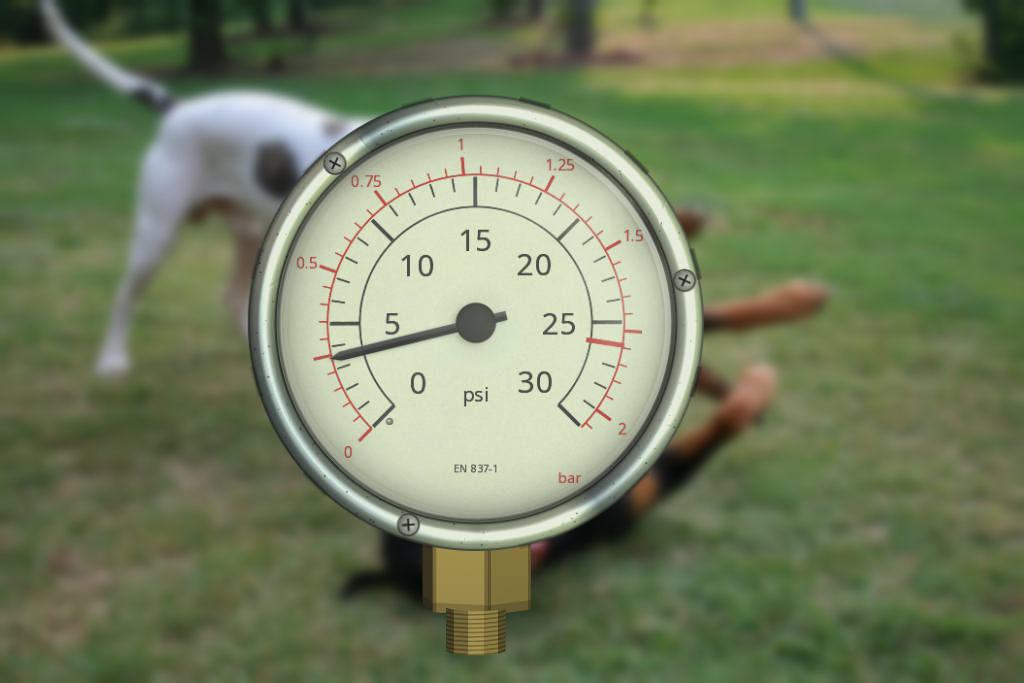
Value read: {"value": 3.5, "unit": "psi"}
